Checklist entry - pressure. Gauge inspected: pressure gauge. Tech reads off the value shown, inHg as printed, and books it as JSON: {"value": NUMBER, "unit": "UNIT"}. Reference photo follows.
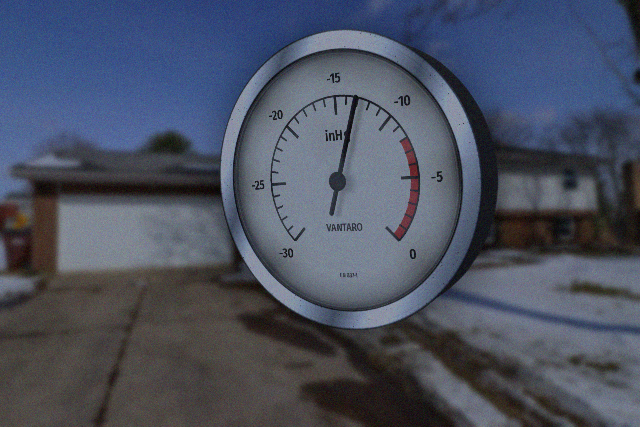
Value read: {"value": -13, "unit": "inHg"}
